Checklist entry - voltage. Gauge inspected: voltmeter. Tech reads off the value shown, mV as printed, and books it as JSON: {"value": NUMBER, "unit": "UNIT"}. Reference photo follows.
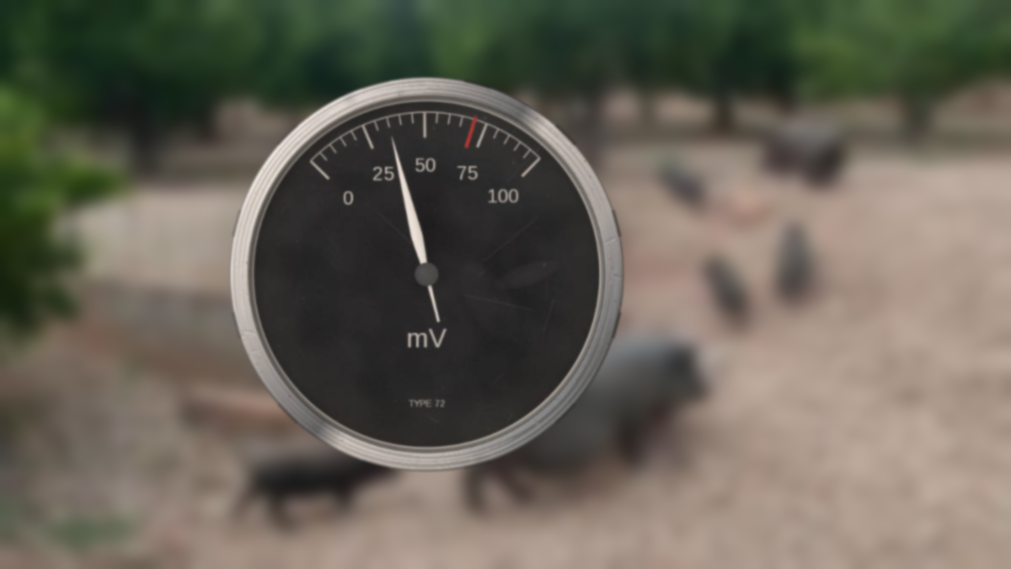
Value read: {"value": 35, "unit": "mV"}
